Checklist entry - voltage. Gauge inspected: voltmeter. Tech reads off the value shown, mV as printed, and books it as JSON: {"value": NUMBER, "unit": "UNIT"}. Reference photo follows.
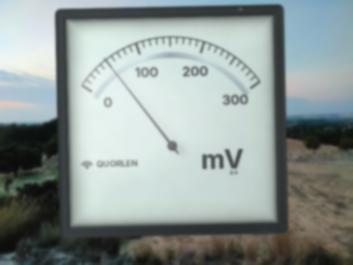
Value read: {"value": 50, "unit": "mV"}
